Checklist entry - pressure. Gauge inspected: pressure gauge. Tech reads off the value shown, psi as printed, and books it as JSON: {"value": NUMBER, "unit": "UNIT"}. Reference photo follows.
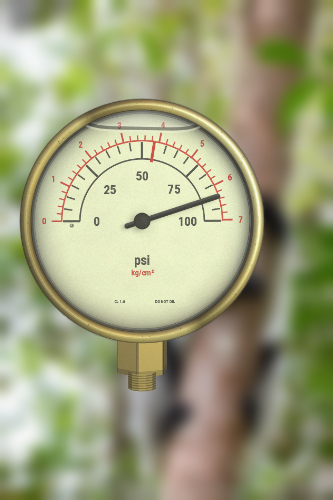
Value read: {"value": 90, "unit": "psi"}
